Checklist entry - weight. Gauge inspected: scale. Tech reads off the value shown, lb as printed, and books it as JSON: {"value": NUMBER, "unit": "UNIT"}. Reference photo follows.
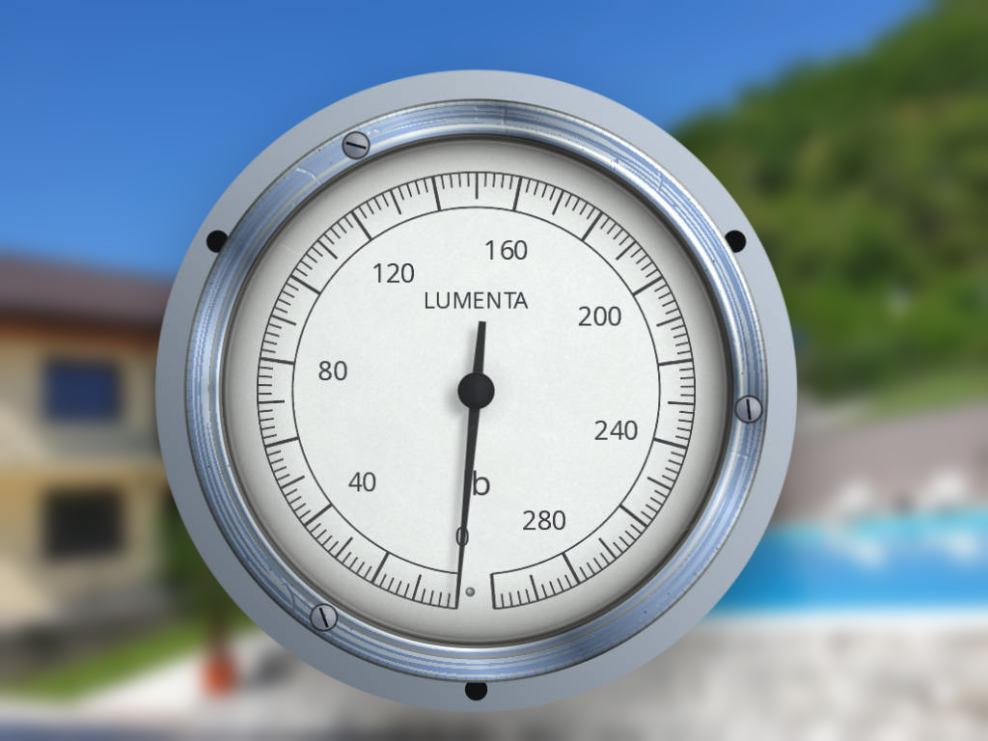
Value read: {"value": 0, "unit": "lb"}
